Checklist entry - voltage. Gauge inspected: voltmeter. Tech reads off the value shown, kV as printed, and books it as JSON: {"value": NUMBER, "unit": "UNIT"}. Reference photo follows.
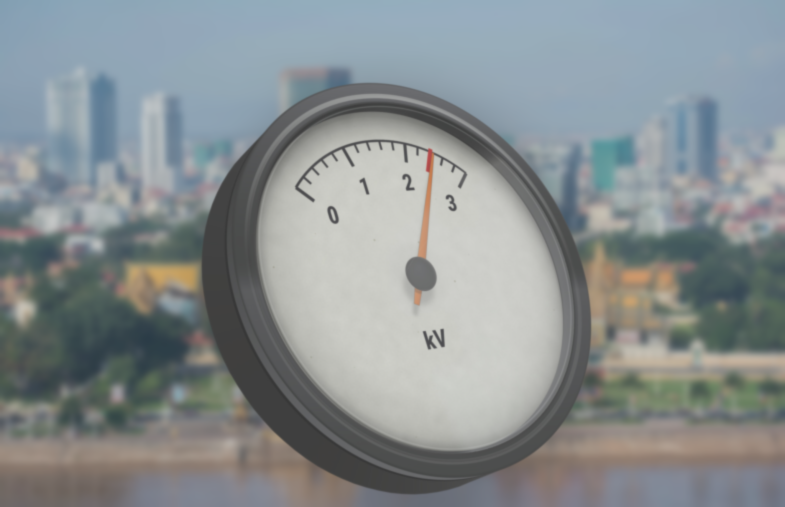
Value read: {"value": 2.4, "unit": "kV"}
